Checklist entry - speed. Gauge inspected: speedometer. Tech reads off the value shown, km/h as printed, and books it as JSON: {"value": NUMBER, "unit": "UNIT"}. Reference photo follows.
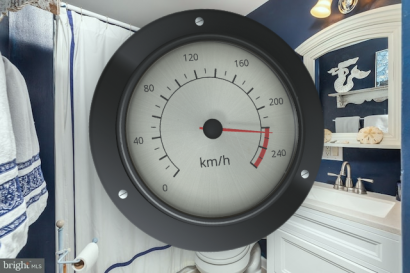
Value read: {"value": 225, "unit": "km/h"}
